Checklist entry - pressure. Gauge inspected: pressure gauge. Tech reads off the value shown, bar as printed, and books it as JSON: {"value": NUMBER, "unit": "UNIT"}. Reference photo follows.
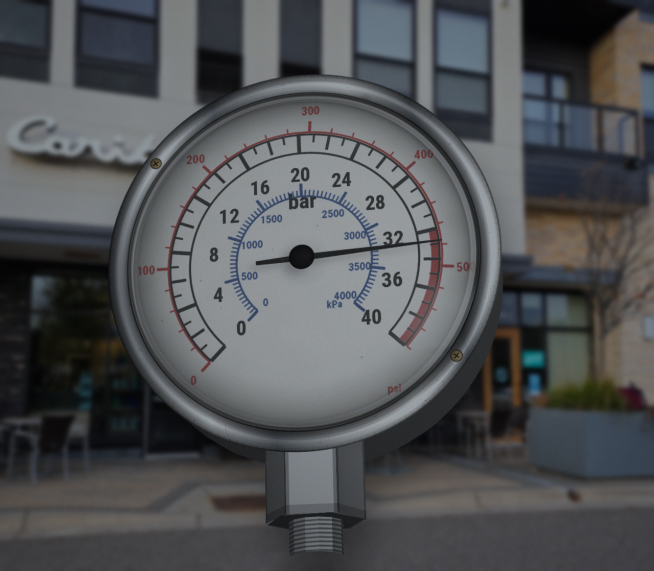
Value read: {"value": 33, "unit": "bar"}
